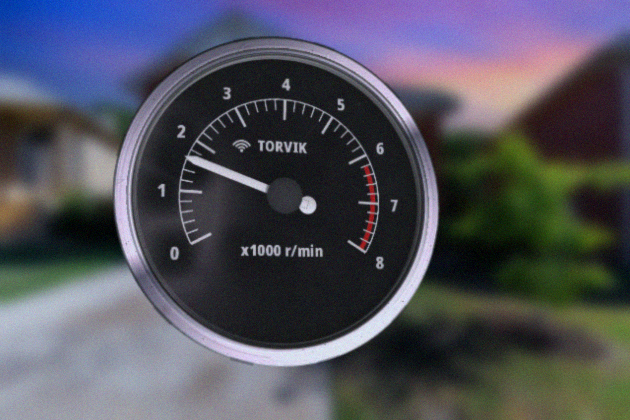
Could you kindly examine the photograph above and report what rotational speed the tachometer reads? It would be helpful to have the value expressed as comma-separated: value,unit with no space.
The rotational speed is 1600,rpm
